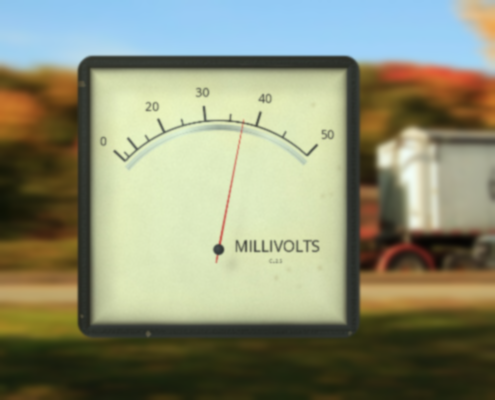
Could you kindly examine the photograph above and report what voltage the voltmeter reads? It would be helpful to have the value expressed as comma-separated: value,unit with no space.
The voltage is 37.5,mV
